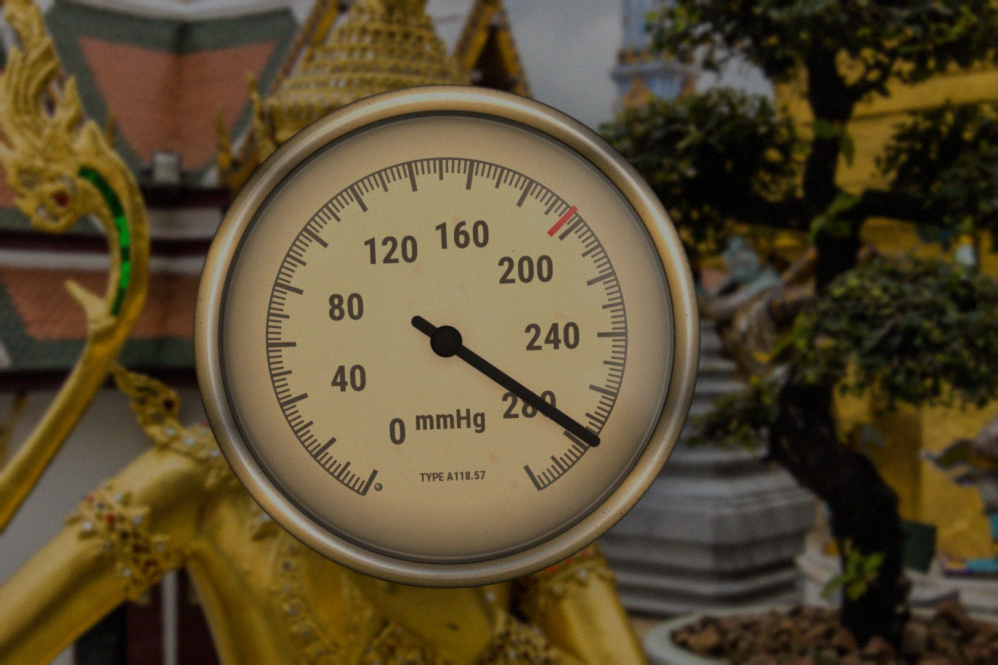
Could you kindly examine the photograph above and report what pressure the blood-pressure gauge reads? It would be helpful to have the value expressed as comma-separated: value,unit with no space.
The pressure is 276,mmHg
